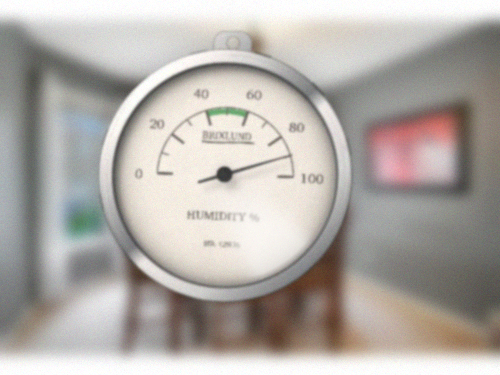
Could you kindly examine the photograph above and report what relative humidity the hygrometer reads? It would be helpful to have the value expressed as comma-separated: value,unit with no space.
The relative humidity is 90,%
